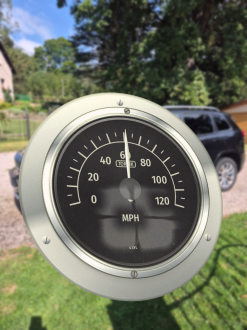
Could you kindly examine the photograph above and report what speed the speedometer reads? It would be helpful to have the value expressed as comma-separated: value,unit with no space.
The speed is 60,mph
